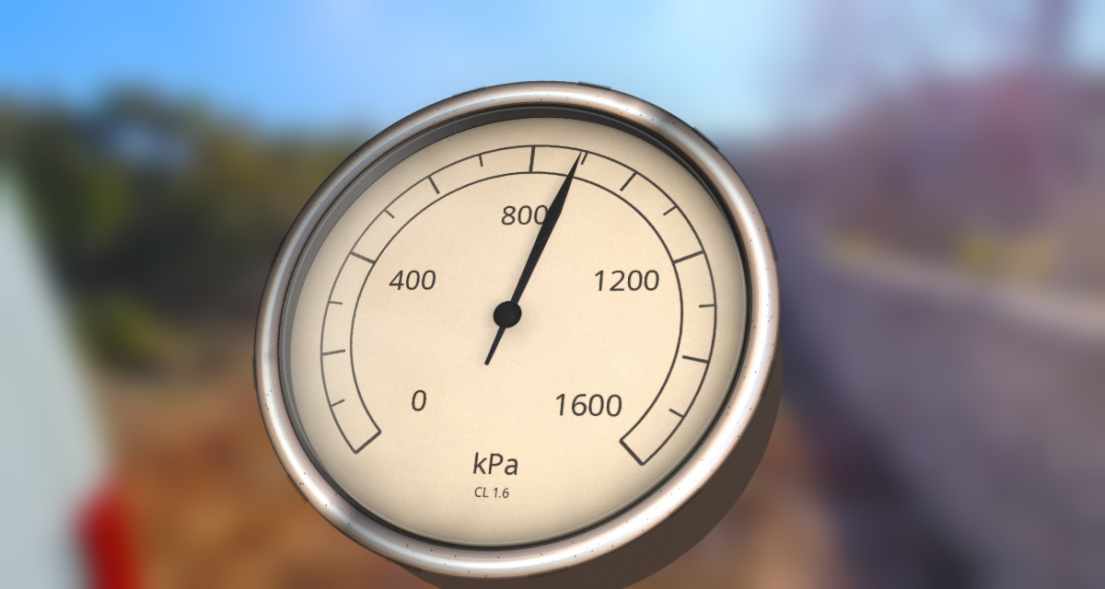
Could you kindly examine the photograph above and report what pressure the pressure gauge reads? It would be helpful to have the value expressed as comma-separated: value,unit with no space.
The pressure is 900,kPa
